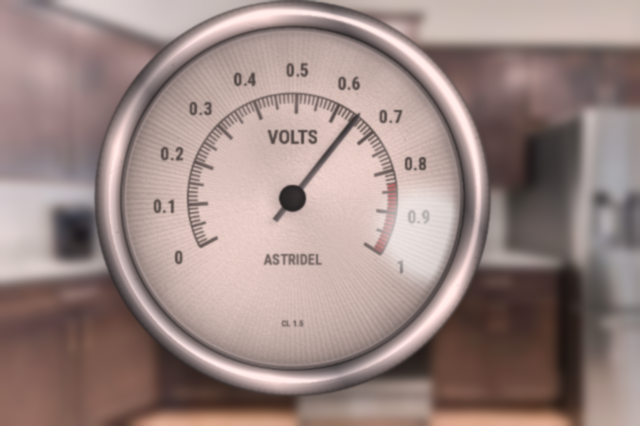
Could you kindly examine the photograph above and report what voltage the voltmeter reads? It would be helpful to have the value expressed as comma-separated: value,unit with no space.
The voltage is 0.65,V
